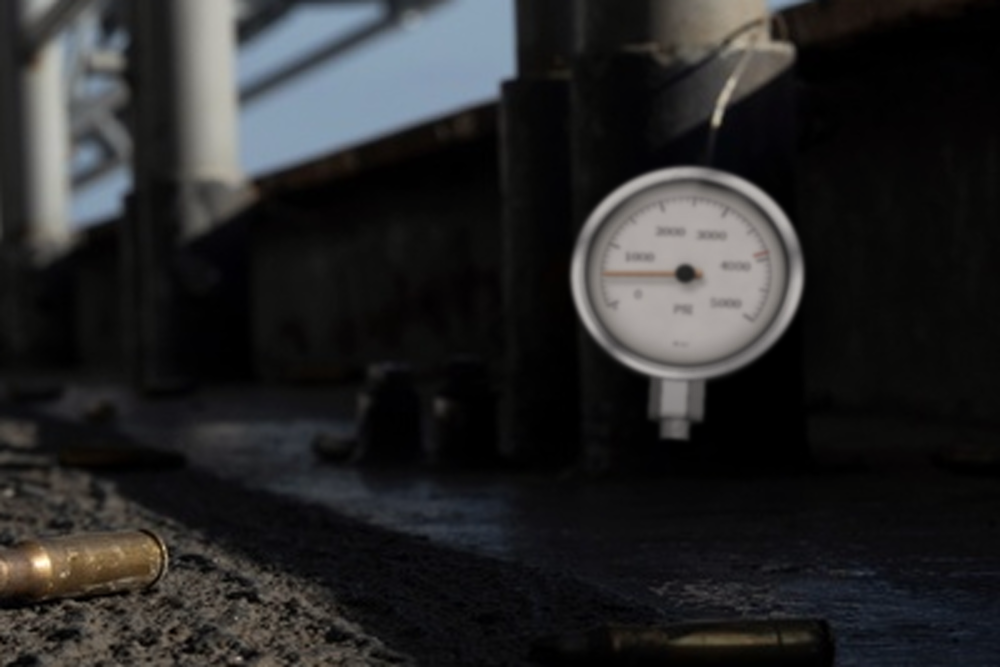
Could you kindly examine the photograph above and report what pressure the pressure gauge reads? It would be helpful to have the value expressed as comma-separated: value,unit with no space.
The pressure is 500,psi
